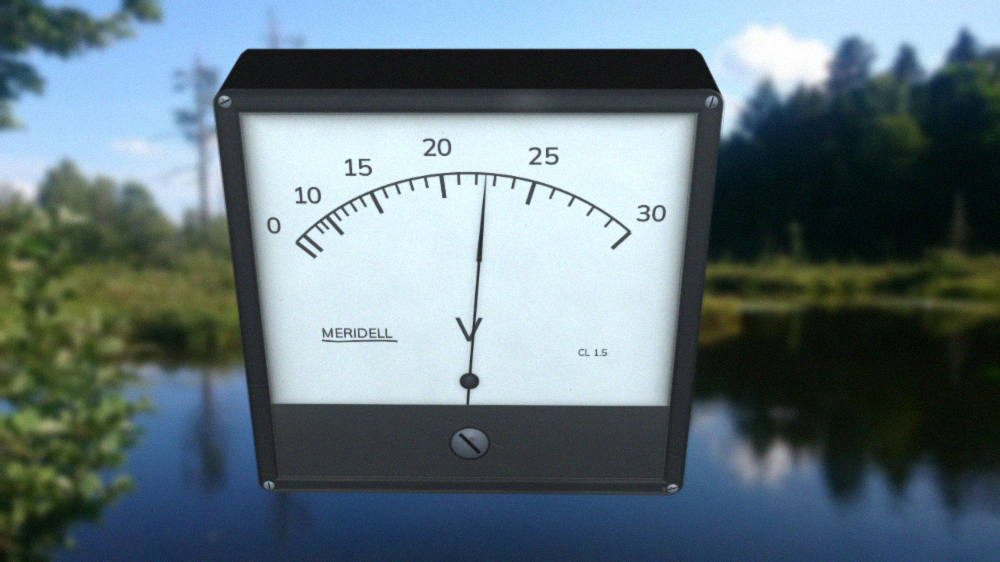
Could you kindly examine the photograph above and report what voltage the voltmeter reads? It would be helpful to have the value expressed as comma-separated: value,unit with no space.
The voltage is 22.5,V
